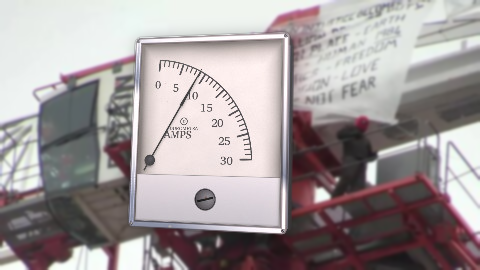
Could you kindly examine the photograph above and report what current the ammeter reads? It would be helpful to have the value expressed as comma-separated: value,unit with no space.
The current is 9,A
